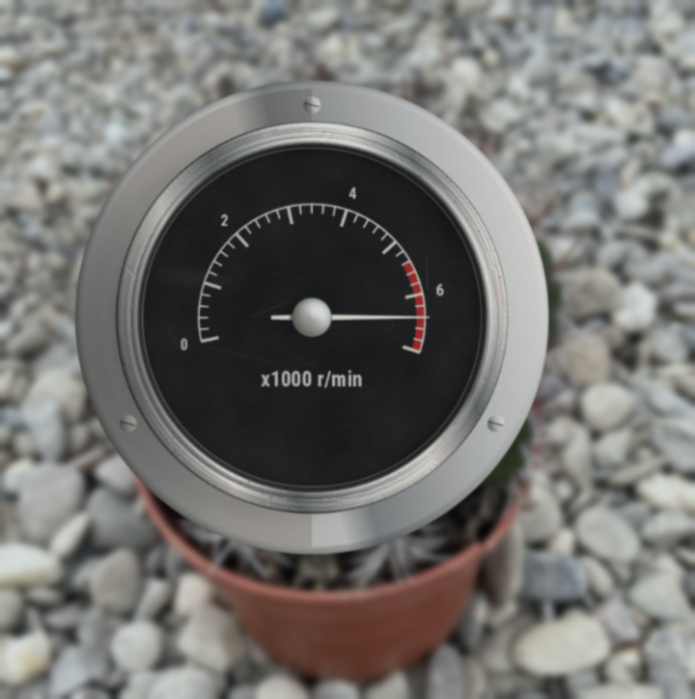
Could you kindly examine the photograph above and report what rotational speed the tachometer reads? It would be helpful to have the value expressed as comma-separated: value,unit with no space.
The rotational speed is 6400,rpm
